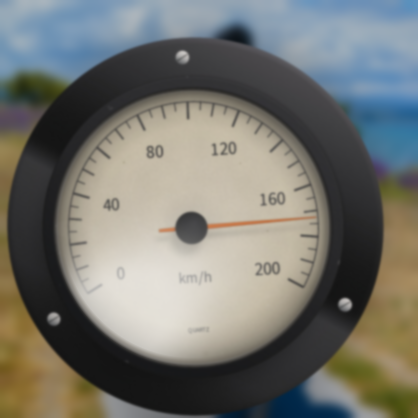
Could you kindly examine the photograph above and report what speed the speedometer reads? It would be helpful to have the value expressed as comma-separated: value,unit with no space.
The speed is 172.5,km/h
